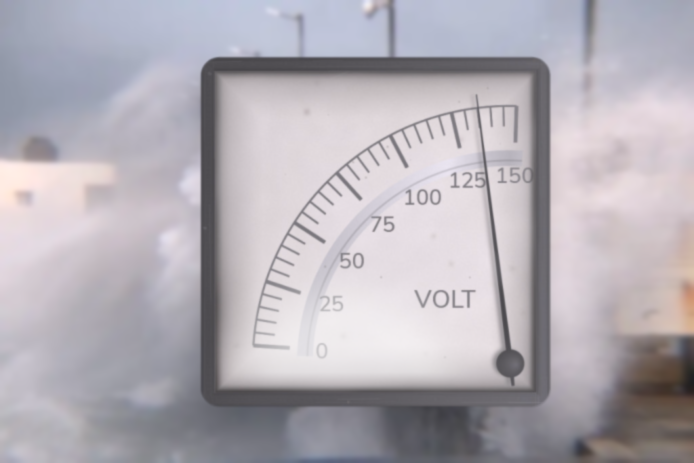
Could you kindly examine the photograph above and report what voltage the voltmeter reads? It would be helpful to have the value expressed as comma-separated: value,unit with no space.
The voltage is 135,V
